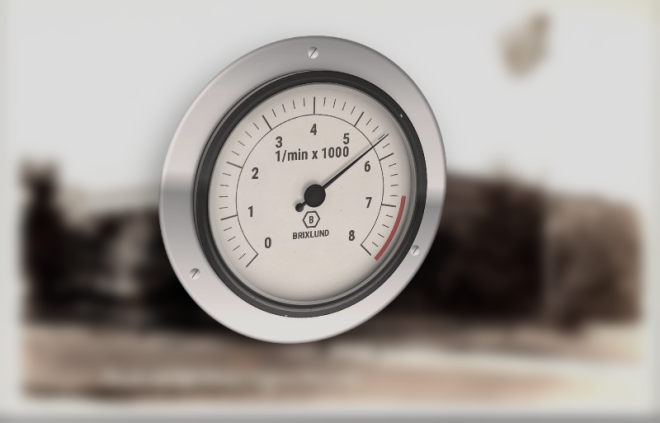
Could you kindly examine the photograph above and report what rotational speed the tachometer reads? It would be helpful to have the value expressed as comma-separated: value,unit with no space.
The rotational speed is 5600,rpm
